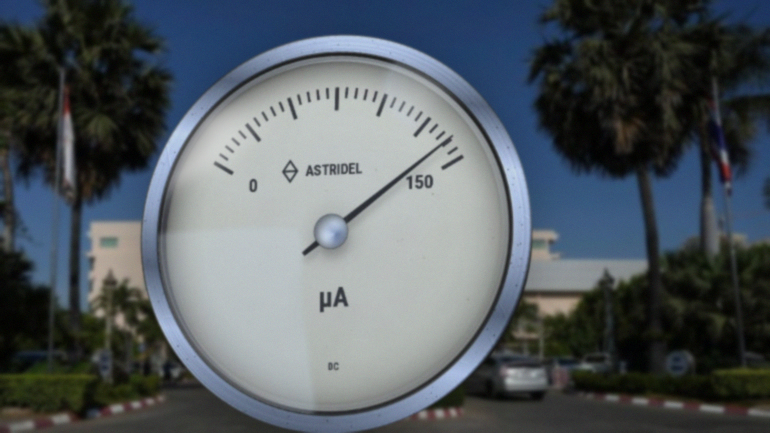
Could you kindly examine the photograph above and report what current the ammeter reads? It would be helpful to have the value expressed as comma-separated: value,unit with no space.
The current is 140,µA
